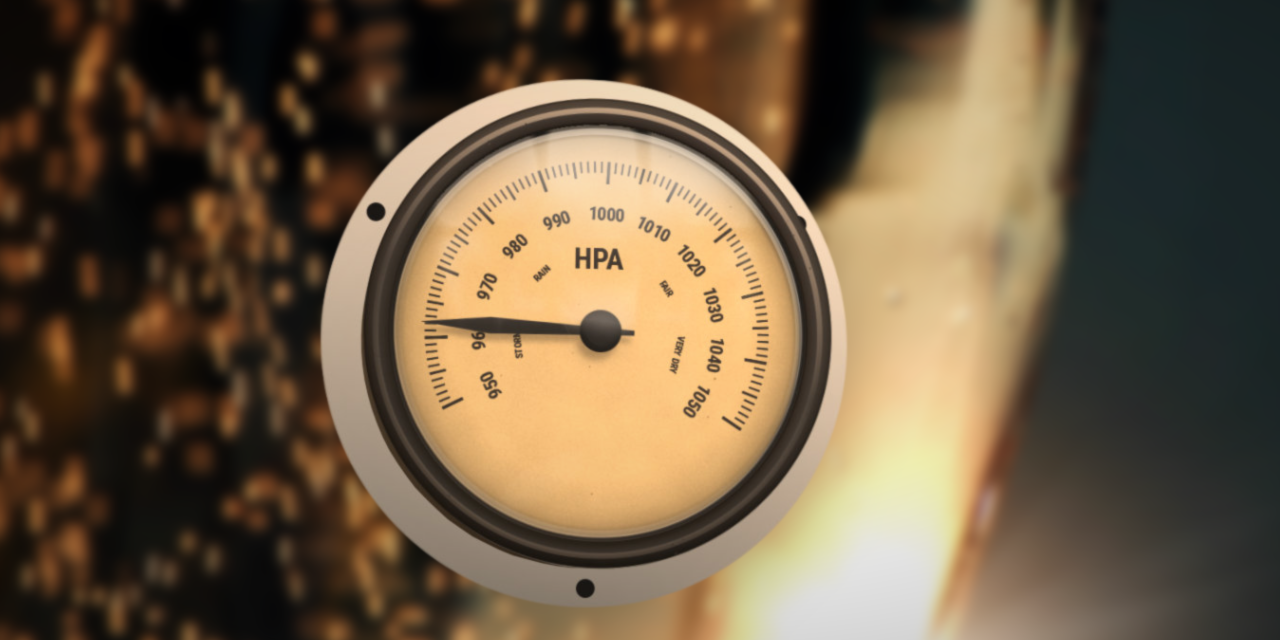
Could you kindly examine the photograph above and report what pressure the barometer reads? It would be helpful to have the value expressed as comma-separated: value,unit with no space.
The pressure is 962,hPa
